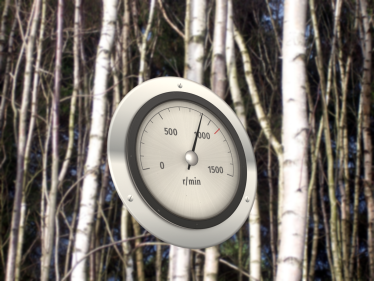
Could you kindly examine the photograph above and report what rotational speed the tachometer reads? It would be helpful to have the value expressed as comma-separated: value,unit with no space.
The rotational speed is 900,rpm
